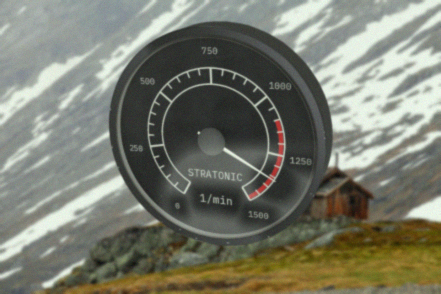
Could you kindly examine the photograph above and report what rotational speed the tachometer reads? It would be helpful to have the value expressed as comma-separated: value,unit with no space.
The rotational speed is 1350,rpm
